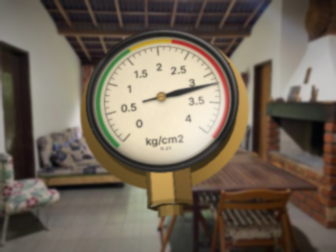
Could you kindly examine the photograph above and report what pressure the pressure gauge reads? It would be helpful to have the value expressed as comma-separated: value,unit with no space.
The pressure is 3.2,kg/cm²
